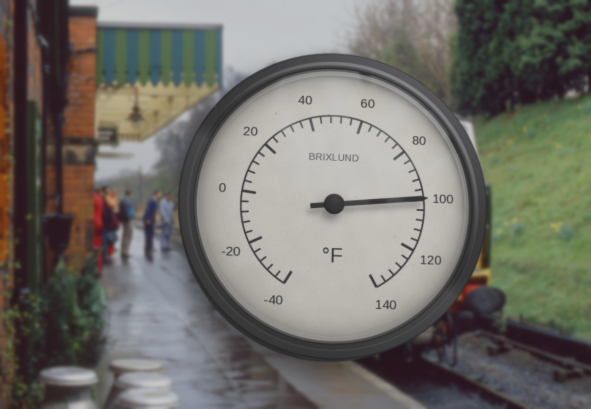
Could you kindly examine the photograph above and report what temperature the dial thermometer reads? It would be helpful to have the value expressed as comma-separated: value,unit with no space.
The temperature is 100,°F
